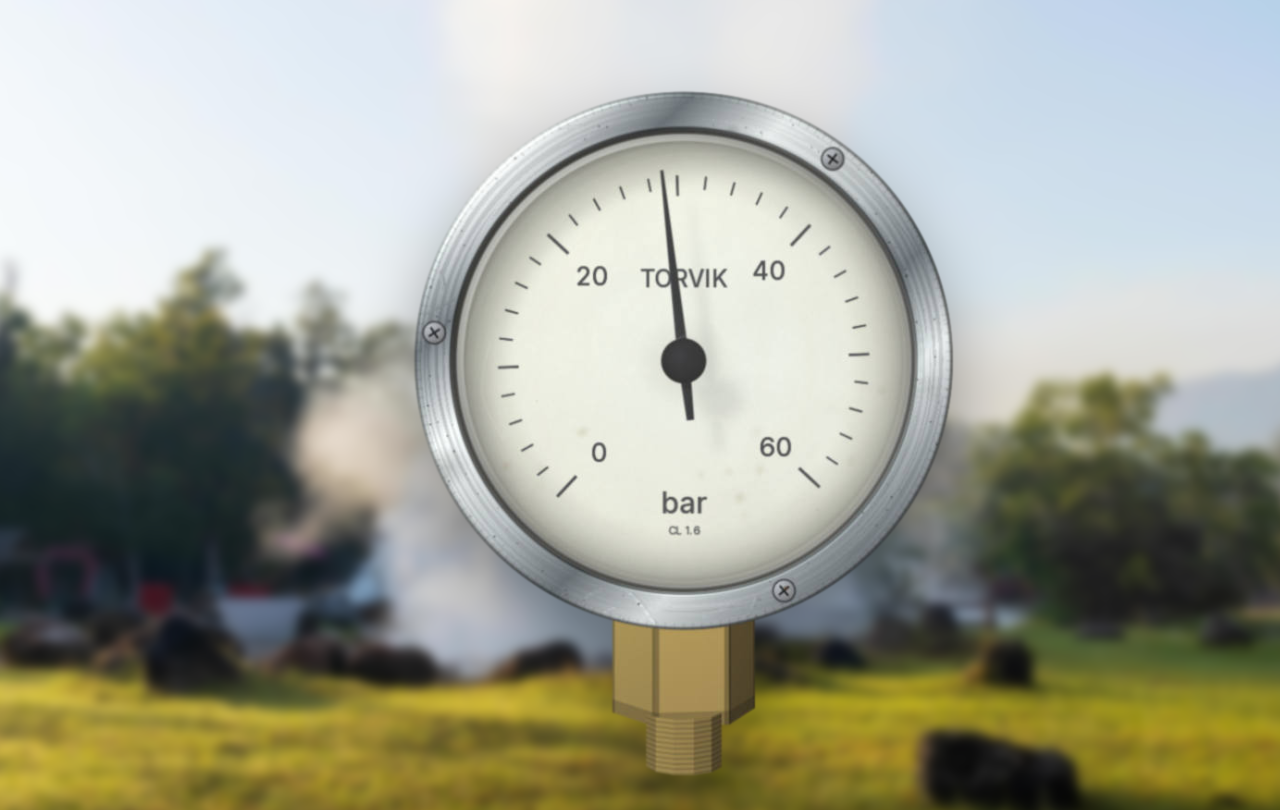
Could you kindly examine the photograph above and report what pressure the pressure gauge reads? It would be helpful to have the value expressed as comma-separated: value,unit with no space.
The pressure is 29,bar
